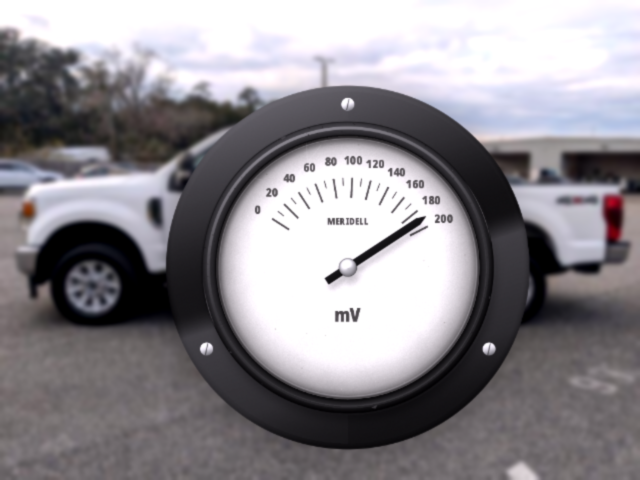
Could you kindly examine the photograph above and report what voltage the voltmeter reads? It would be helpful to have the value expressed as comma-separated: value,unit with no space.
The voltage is 190,mV
